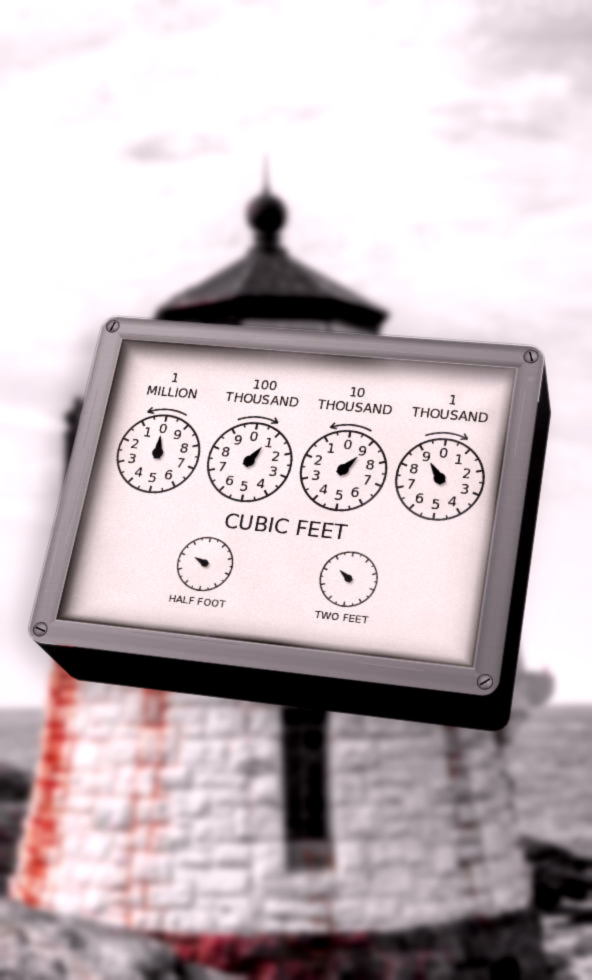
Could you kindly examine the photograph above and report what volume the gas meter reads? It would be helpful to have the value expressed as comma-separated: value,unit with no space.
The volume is 8900,ft³
